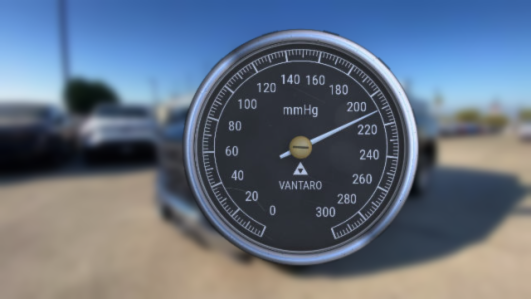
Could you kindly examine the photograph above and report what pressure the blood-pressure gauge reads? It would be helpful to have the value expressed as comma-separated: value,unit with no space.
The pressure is 210,mmHg
